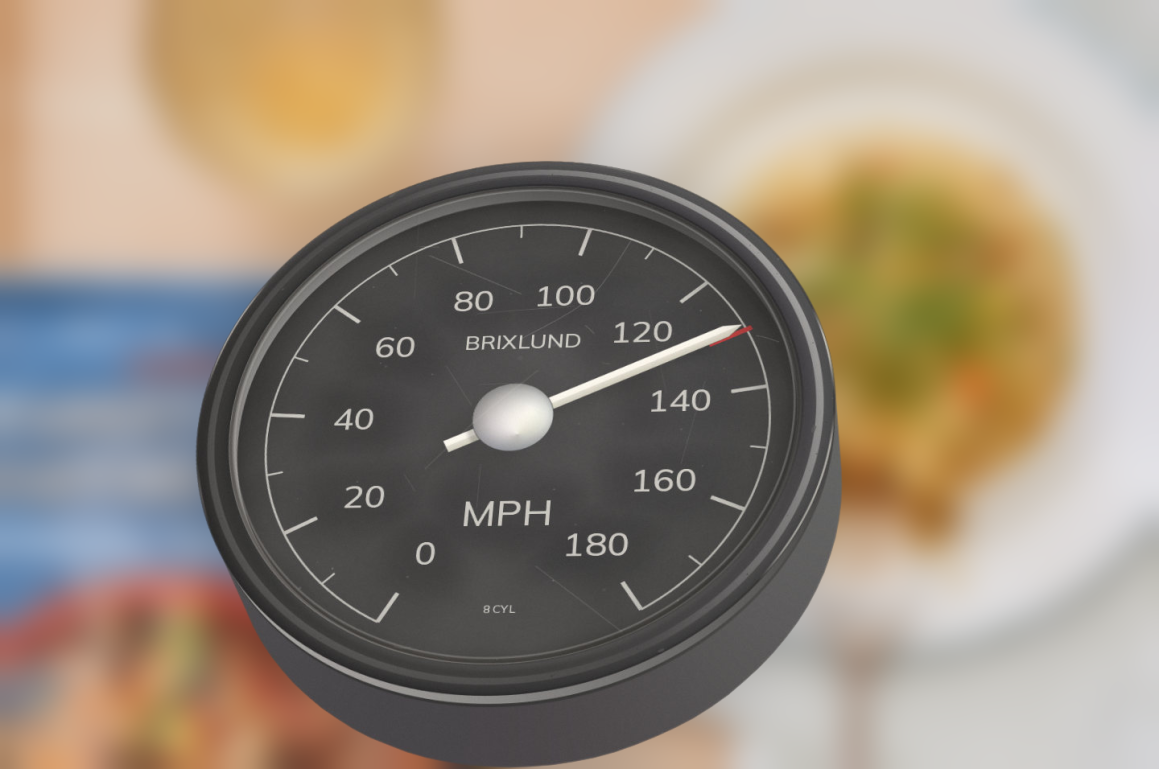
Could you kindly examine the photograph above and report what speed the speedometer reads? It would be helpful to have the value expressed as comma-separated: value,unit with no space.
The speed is 130,mph
